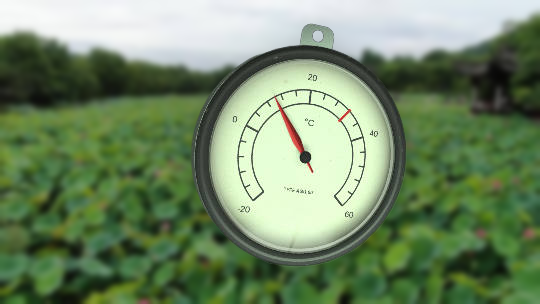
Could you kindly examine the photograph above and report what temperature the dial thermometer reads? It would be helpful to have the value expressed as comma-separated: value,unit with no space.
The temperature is 10,°C
